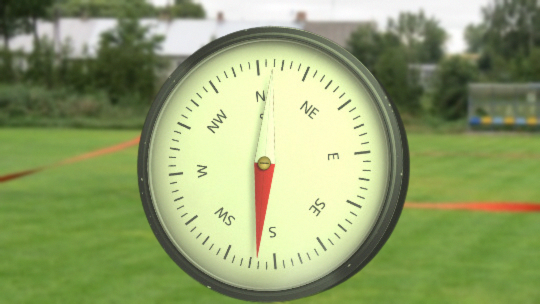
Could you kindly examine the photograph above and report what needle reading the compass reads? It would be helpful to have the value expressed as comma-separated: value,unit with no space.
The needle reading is 190,°
